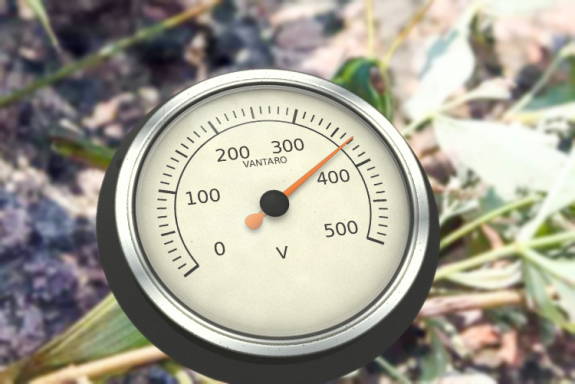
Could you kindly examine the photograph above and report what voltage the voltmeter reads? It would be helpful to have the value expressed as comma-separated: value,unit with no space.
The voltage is 370,V
